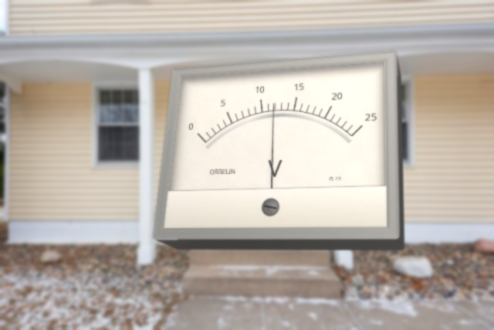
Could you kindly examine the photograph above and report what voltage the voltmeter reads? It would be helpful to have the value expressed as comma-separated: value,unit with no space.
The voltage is 12,V
